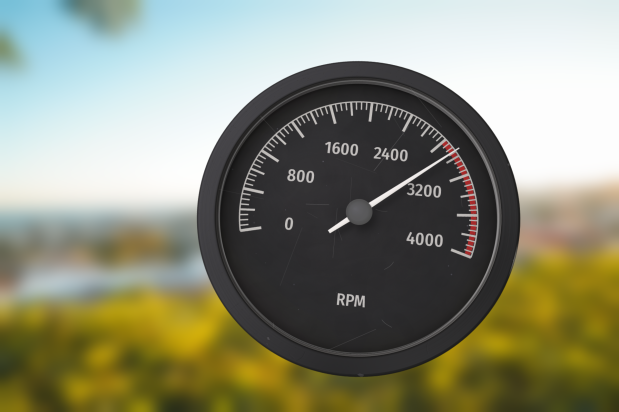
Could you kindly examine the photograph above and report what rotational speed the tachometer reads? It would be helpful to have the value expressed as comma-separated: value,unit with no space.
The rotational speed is 2950,rpm
